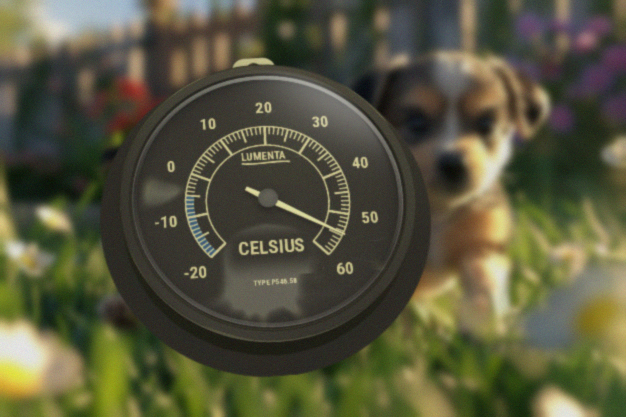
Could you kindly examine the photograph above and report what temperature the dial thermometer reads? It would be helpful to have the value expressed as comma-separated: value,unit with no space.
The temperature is 55,°C
